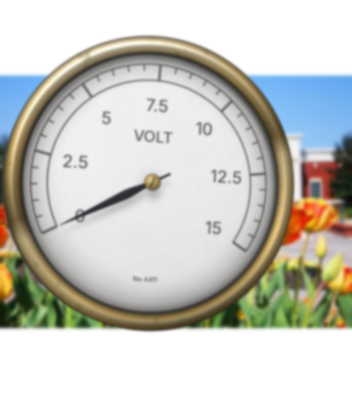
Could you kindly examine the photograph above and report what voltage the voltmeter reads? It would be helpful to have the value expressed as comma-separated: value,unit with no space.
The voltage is 0,V
